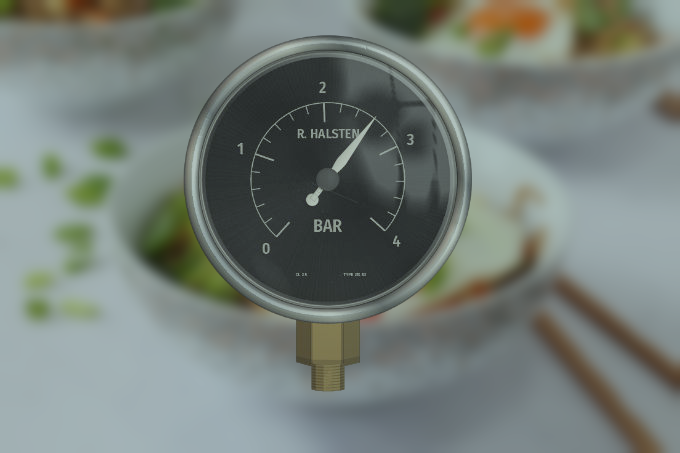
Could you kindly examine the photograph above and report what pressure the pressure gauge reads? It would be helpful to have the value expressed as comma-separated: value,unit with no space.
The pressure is 2.6,bar
